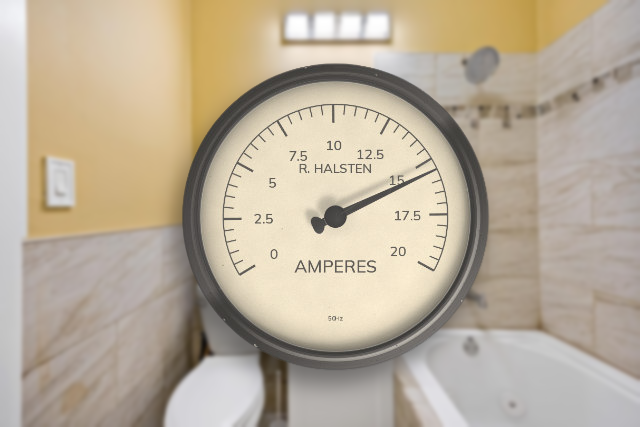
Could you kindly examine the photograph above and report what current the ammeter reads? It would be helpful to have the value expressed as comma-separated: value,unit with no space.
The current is 15.5,A
